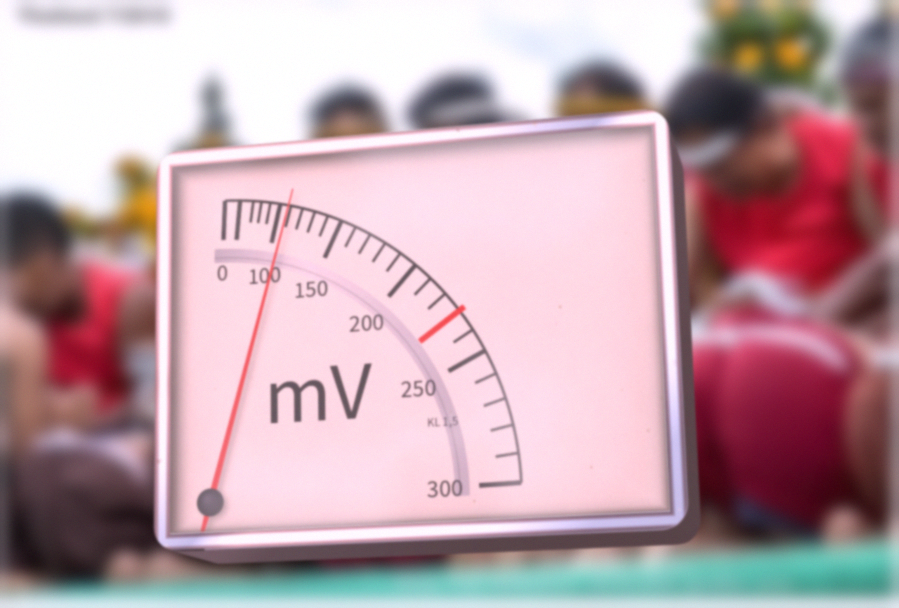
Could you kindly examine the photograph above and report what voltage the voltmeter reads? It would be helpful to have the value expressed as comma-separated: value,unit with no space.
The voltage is 110,mV
